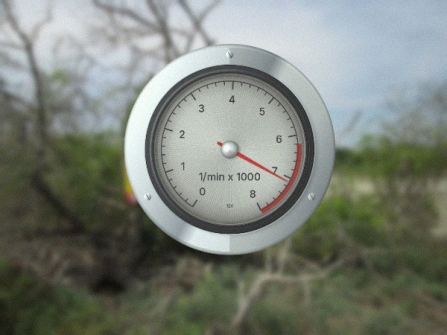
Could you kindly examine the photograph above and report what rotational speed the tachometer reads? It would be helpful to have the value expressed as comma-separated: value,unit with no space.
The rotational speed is 7100,rpm
